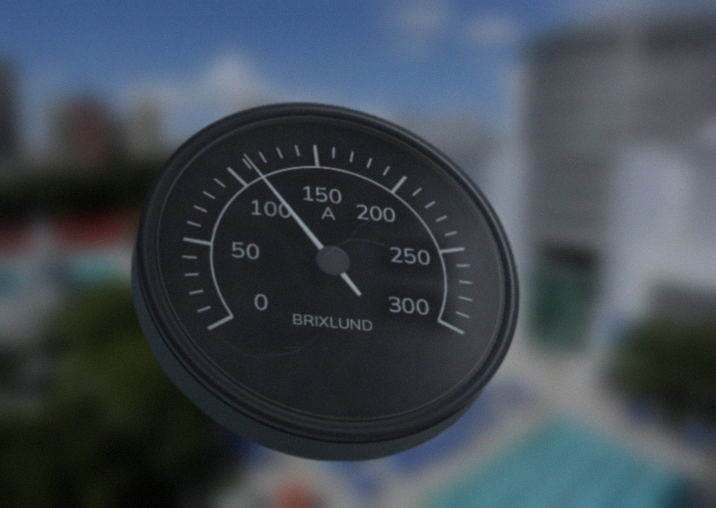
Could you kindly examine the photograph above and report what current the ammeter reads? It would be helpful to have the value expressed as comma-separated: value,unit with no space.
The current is 110,A
